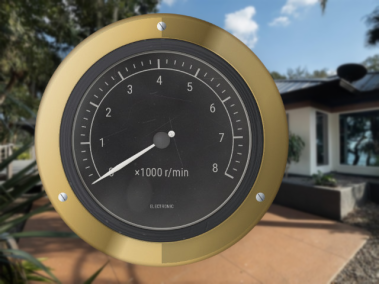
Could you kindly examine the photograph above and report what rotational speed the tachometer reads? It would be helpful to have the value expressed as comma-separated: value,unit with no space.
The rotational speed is 0,rpm
